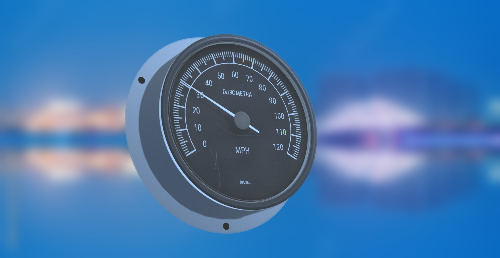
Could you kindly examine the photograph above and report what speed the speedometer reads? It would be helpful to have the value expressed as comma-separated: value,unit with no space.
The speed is 30,mph
